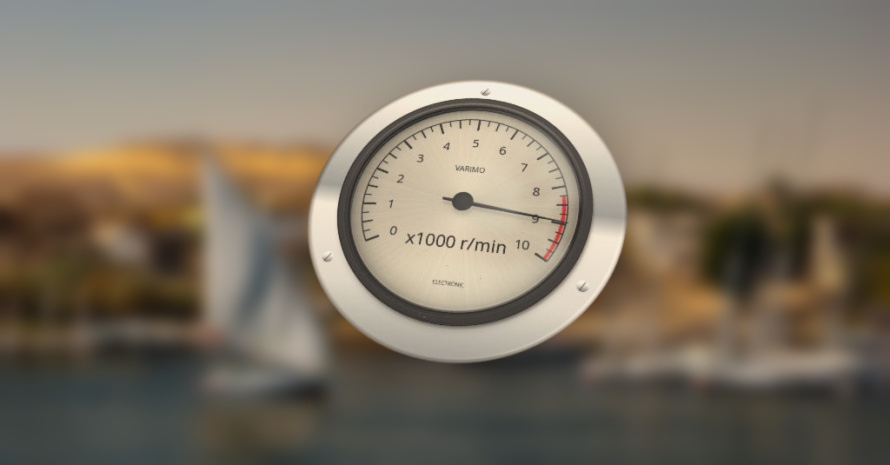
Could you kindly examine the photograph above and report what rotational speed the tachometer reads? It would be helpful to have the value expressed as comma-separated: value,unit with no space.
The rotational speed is 9000,rpm
